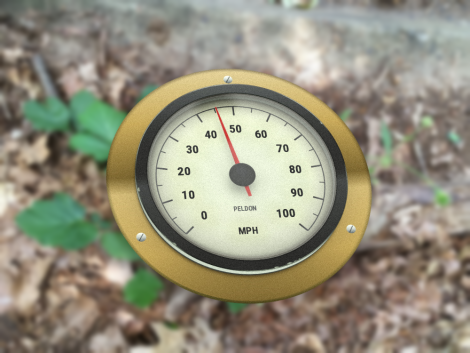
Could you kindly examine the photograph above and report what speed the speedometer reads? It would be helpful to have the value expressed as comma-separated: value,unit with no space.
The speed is 45,mph
